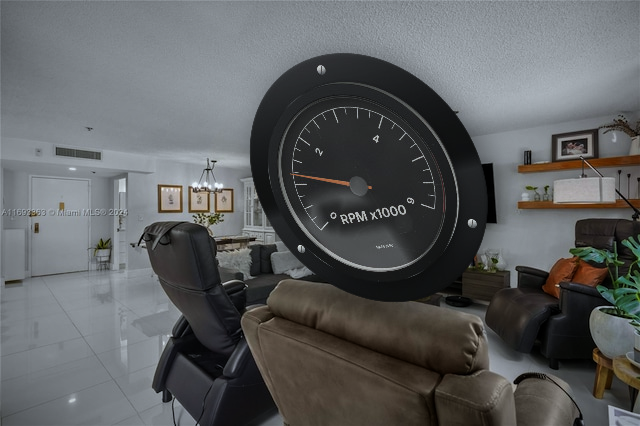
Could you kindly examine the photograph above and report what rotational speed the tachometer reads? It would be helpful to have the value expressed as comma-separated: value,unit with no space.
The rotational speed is 1250,rpm
